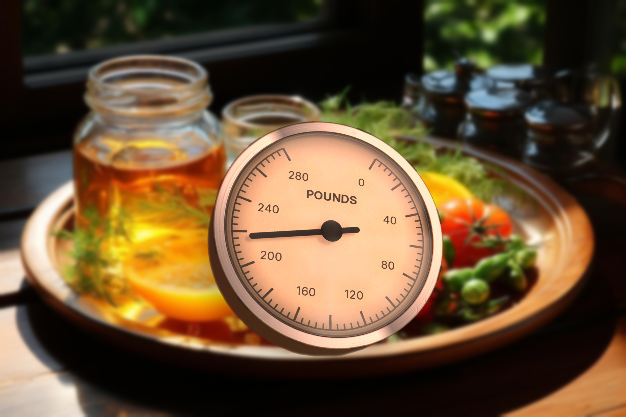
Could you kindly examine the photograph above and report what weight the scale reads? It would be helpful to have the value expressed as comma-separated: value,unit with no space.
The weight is 216,lb
